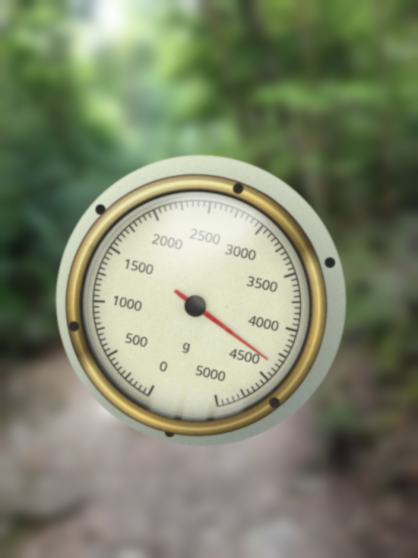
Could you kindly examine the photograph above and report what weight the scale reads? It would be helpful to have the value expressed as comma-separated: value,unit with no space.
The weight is 4350,g
